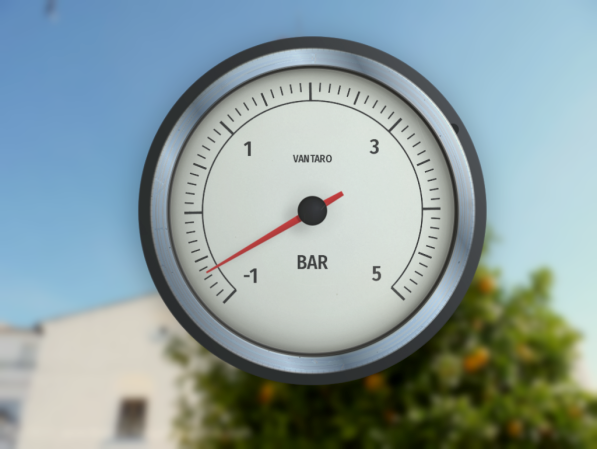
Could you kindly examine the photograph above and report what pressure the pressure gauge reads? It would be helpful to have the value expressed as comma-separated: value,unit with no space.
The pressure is -0.65,bar
